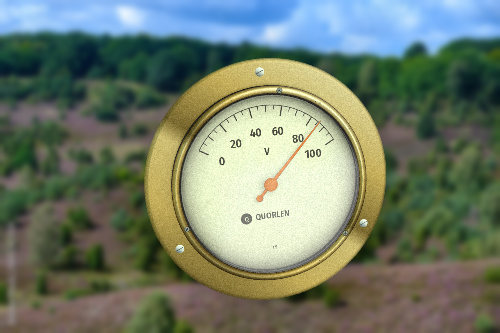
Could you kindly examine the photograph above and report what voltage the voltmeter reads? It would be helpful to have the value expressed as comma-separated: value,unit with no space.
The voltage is 85,V
